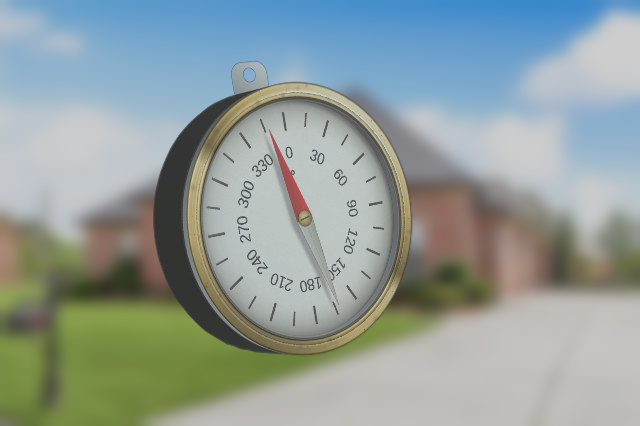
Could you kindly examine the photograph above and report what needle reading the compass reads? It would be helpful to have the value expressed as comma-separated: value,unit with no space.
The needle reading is 345,°
